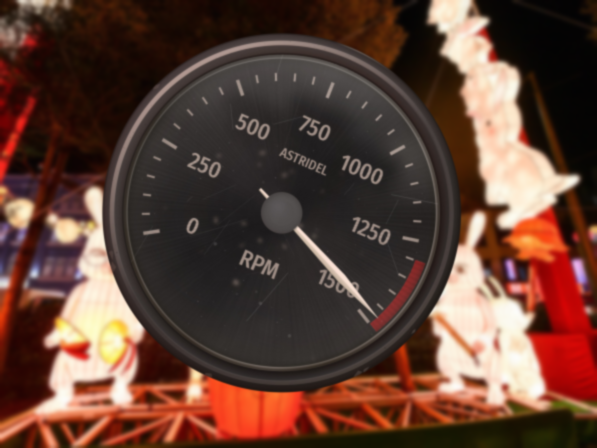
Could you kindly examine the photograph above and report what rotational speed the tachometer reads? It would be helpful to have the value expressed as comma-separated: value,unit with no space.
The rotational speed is 1475,rpm
